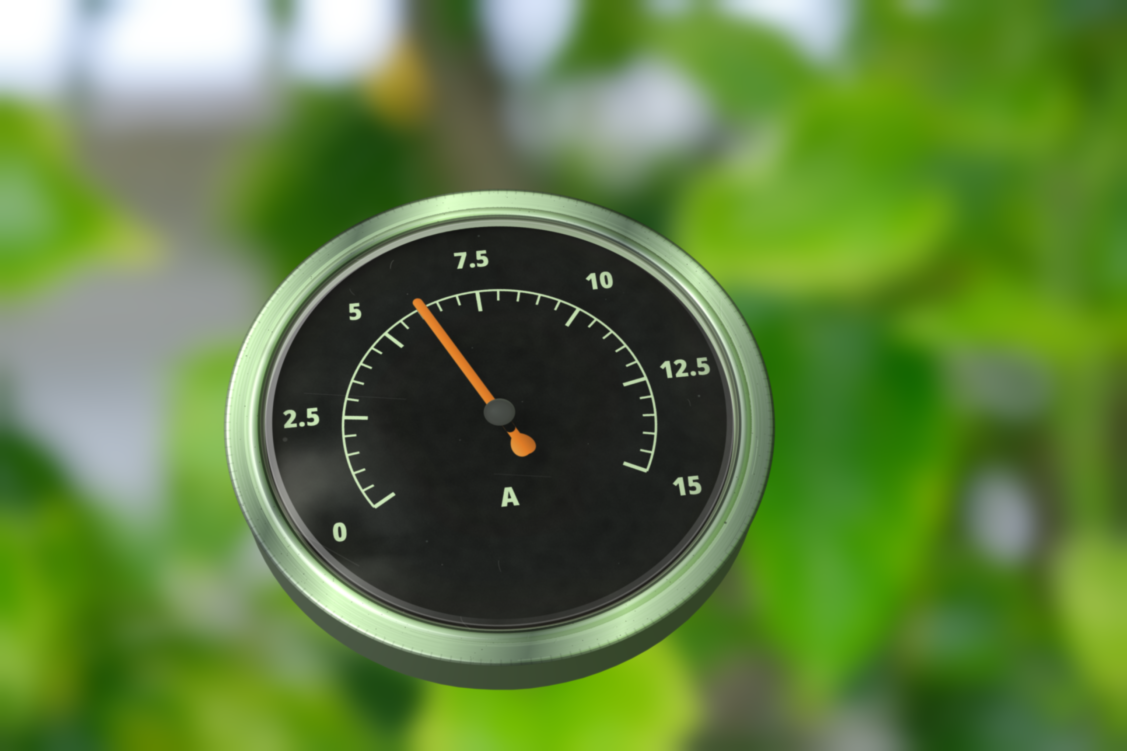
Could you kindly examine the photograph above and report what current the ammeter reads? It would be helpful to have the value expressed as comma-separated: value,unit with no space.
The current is 6,A
